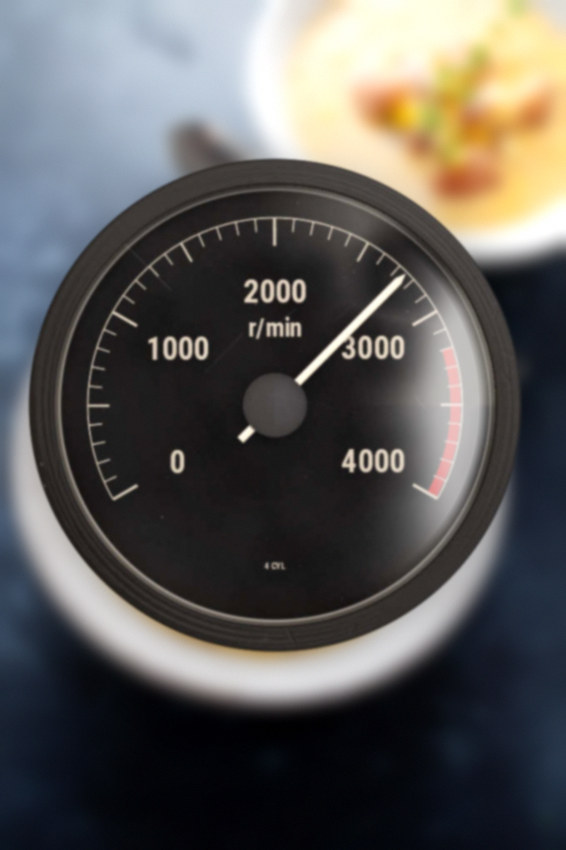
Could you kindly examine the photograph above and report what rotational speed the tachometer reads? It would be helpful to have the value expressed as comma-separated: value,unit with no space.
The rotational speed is 2750,rpm
